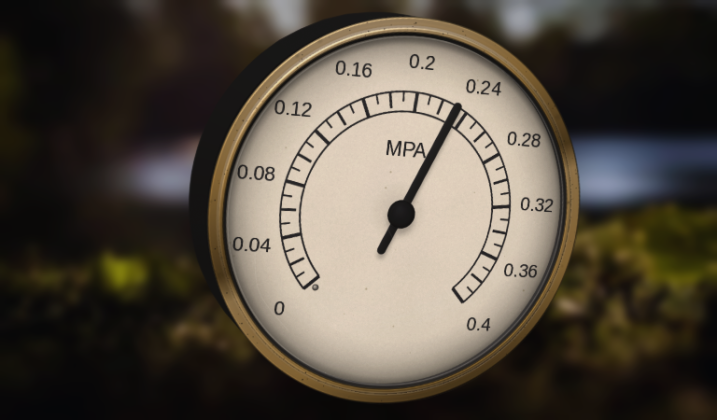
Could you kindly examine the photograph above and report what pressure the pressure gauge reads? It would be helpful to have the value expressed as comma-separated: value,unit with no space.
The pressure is 0.23,MPa
